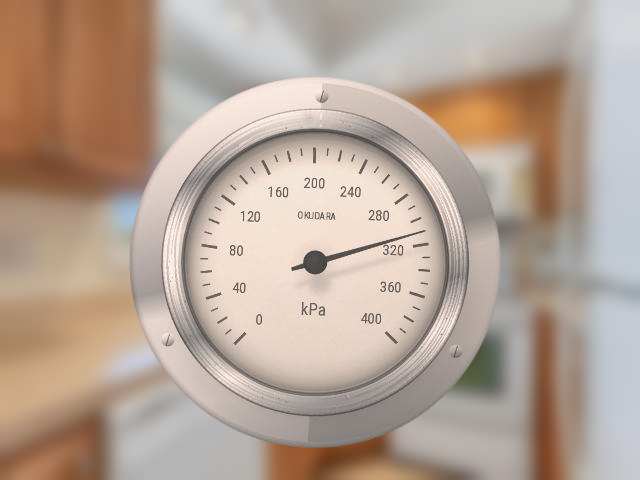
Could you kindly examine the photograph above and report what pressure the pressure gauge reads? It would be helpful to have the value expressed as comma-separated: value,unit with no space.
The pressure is 310,kPa
